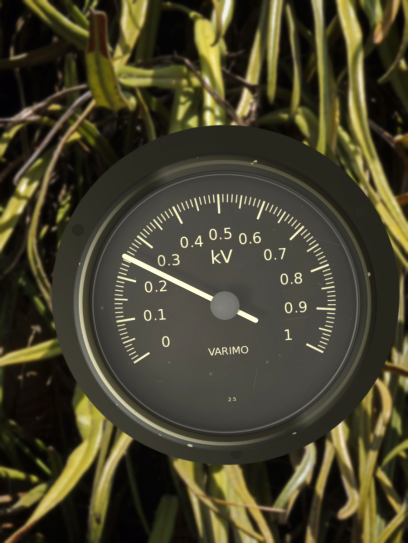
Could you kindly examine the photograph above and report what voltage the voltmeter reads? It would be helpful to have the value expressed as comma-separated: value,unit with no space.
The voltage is 0.25,kV
